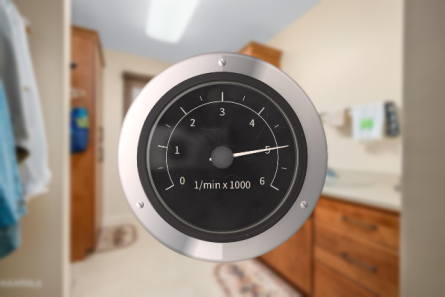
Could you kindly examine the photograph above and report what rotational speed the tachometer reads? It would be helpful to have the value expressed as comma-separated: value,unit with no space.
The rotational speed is 5000,rpm
